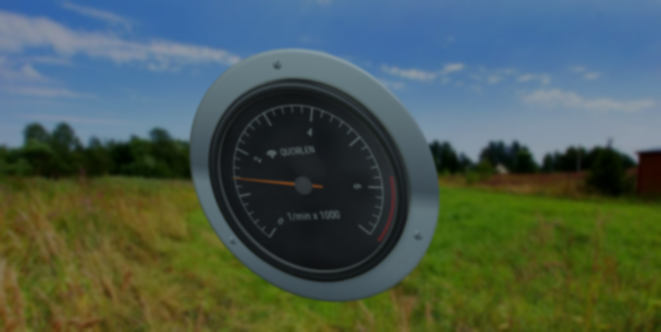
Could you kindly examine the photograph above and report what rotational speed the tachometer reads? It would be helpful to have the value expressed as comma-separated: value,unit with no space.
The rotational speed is 1400,rpm
